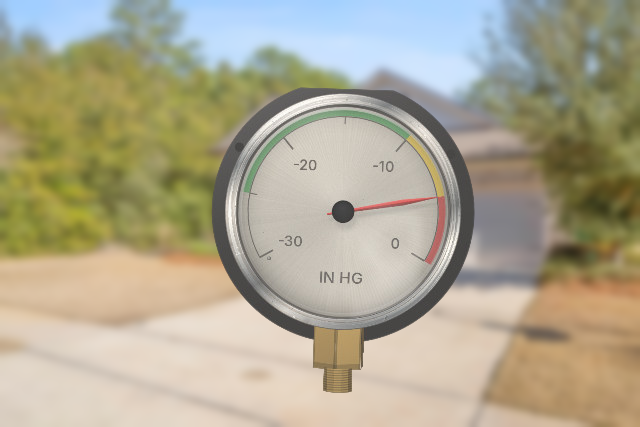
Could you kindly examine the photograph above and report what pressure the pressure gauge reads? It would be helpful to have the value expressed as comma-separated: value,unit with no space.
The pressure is -5,inHg
